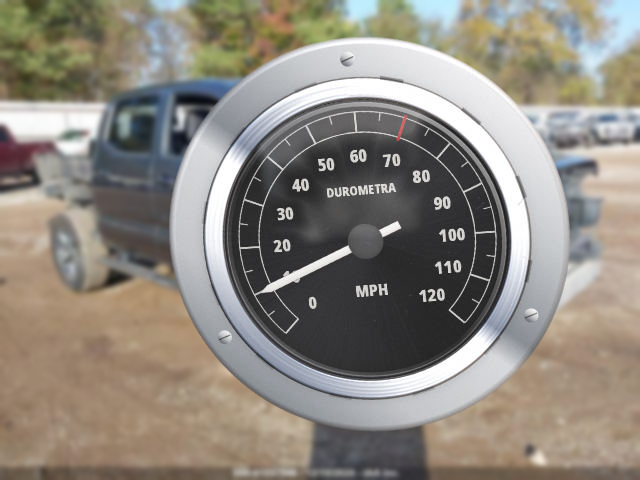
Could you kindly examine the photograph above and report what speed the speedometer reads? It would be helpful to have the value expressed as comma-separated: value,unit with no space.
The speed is 10,mph
